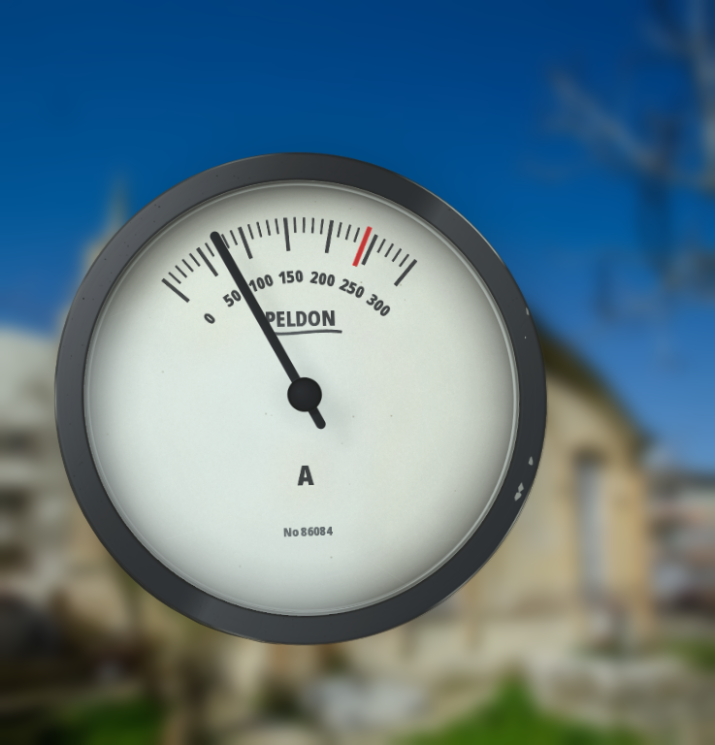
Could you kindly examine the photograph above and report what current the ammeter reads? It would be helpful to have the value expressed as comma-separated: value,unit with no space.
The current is 70,A
